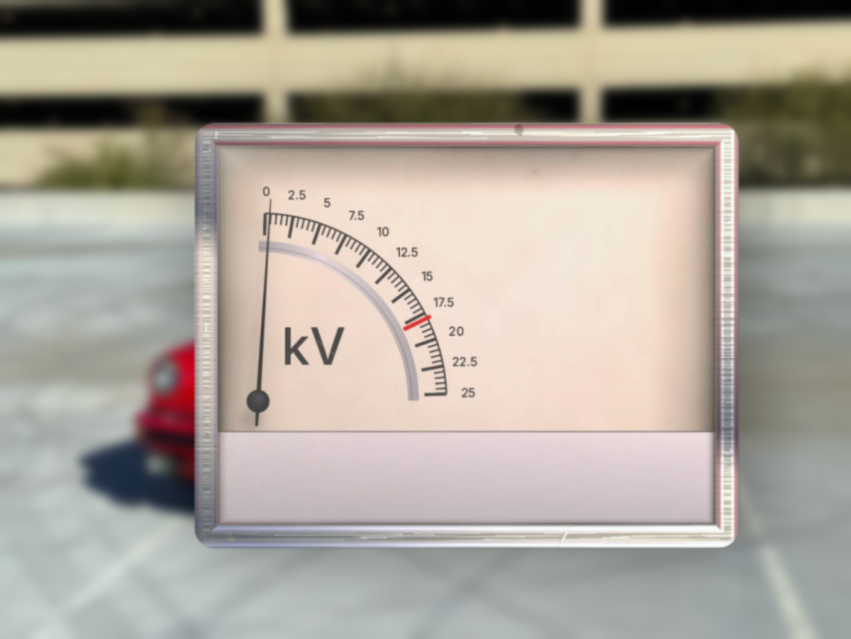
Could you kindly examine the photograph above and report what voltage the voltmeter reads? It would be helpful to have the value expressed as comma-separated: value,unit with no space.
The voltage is 0.5,kV
